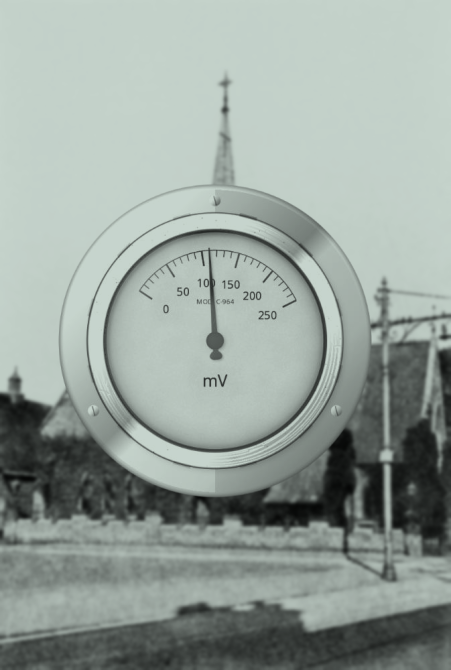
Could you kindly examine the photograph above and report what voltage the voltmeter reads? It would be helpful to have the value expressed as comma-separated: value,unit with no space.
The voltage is 110,mV
